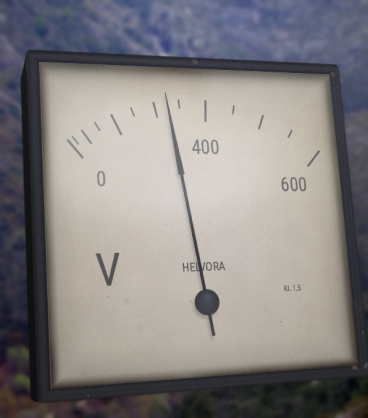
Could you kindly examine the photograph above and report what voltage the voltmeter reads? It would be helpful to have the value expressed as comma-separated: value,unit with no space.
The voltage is 325,V
